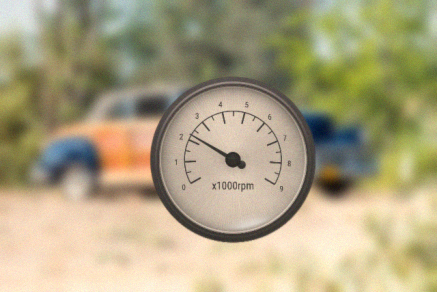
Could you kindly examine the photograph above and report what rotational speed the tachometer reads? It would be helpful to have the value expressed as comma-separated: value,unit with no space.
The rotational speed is 2250,rpm
